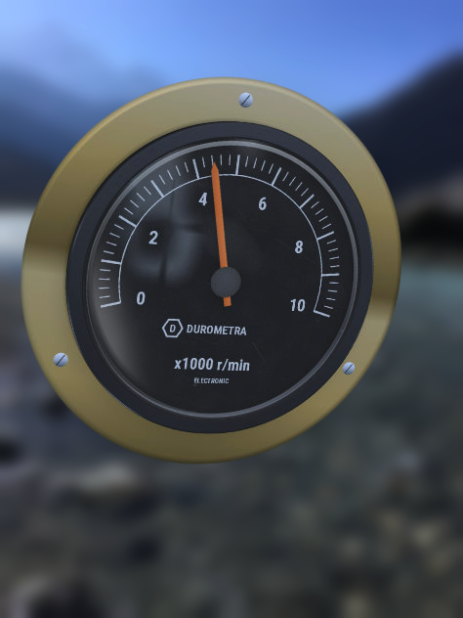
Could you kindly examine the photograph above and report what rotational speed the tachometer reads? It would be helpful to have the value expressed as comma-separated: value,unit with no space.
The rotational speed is 4400,rpm
